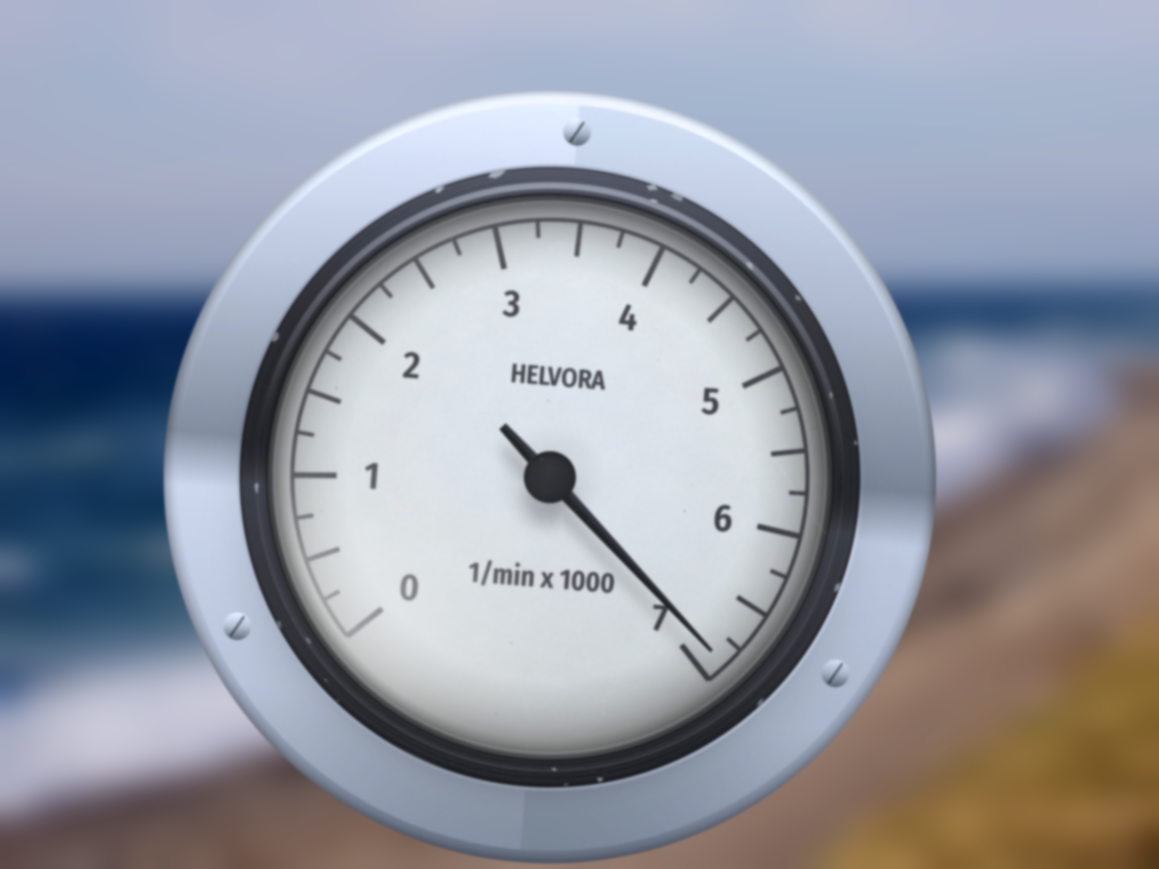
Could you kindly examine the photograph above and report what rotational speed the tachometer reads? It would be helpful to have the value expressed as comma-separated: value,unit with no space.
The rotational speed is 6875,rpm
